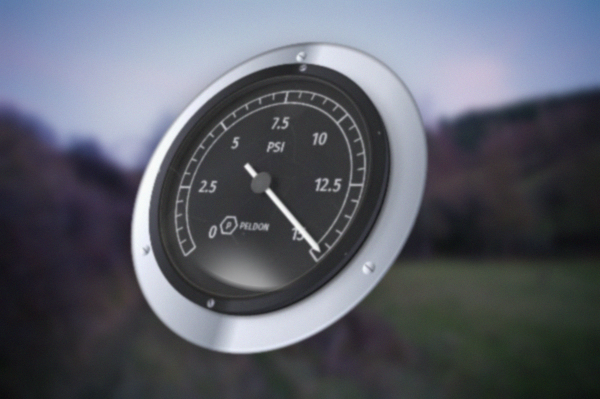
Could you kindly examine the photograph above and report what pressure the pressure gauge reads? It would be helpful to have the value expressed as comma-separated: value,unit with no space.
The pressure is 14.75,psi
